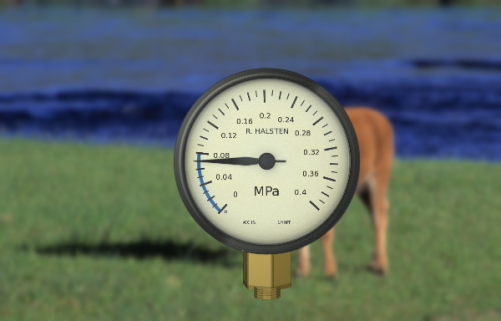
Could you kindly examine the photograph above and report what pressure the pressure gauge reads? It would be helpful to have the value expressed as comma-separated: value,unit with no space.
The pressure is 0.07,MPa
